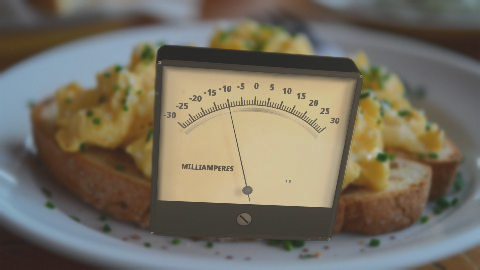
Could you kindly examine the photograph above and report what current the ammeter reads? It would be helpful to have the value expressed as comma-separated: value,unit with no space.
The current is -10,mA
